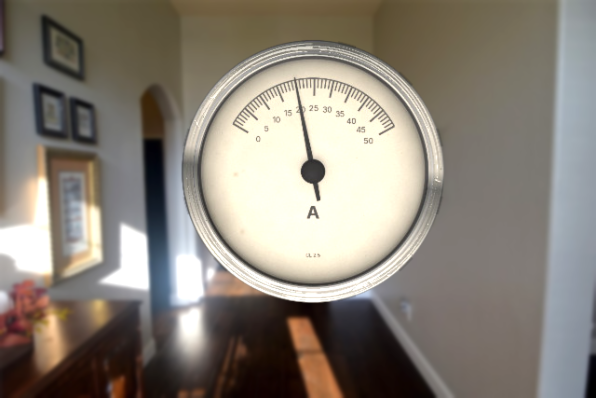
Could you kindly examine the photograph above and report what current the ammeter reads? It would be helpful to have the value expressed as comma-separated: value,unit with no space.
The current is 20,A
